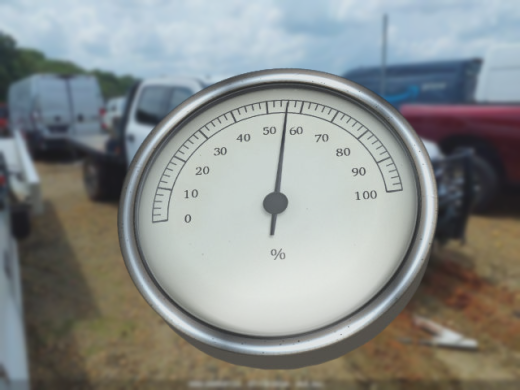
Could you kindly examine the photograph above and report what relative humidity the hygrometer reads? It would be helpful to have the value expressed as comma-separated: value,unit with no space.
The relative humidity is 56,%
